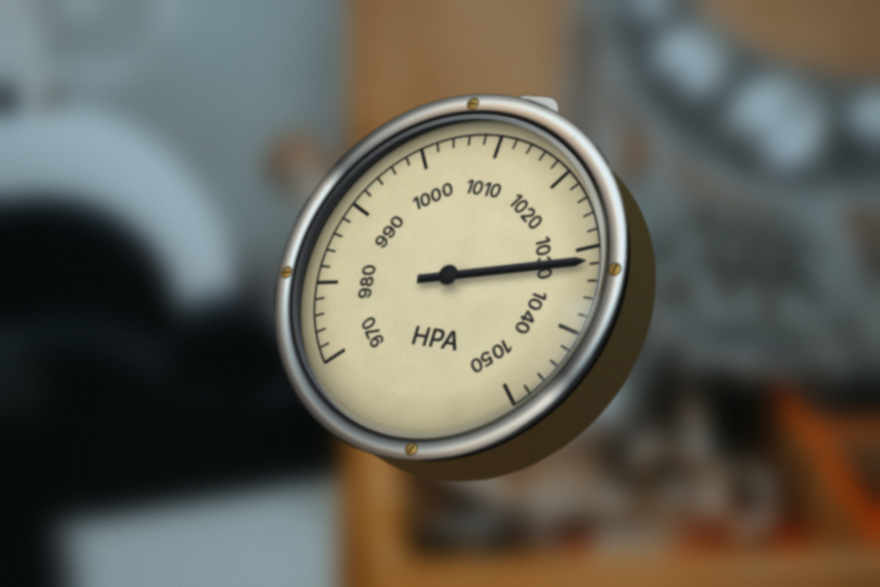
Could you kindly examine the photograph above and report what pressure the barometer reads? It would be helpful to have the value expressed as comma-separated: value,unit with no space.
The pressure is 1032,hPa
